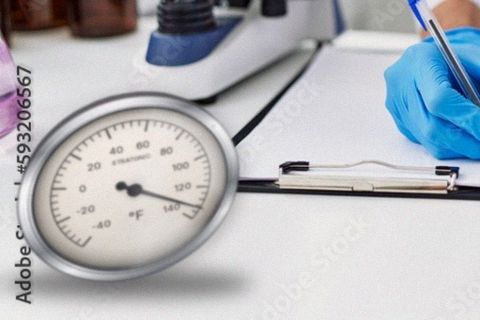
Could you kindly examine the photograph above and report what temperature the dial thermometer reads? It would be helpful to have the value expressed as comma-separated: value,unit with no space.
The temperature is 132,°F
